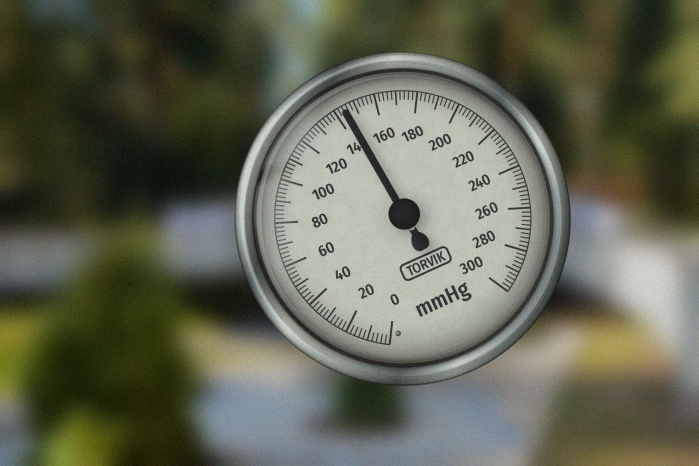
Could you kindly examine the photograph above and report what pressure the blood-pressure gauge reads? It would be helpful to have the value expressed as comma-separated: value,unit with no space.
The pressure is 144,mmHg
